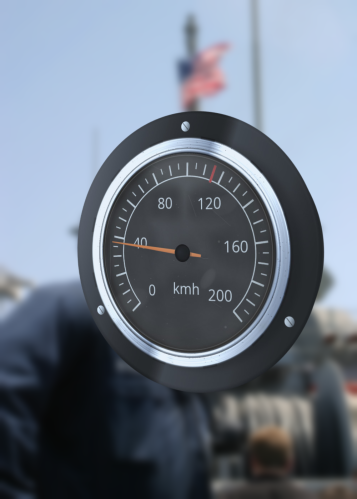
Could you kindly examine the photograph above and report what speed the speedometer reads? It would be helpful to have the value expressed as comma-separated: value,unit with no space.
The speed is 37.5,km/h
